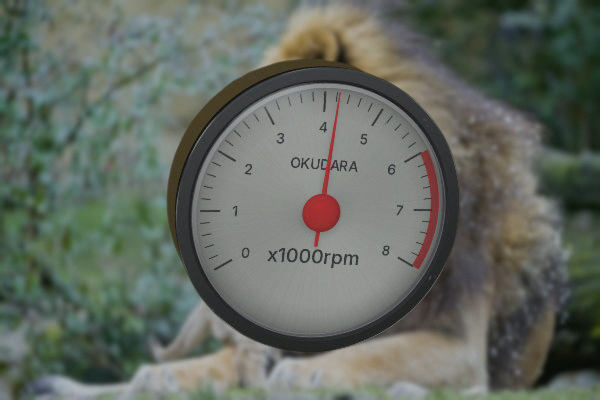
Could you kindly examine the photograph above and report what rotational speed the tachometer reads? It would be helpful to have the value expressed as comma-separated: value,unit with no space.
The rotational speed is 4200,rpm
